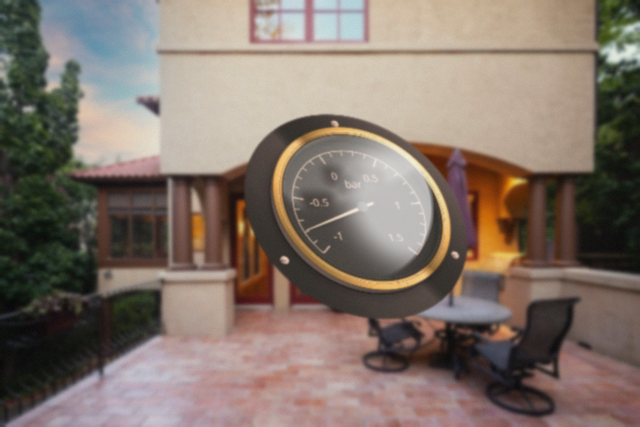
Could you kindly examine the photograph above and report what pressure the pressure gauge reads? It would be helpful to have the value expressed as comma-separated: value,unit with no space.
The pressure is -0.8,bar
